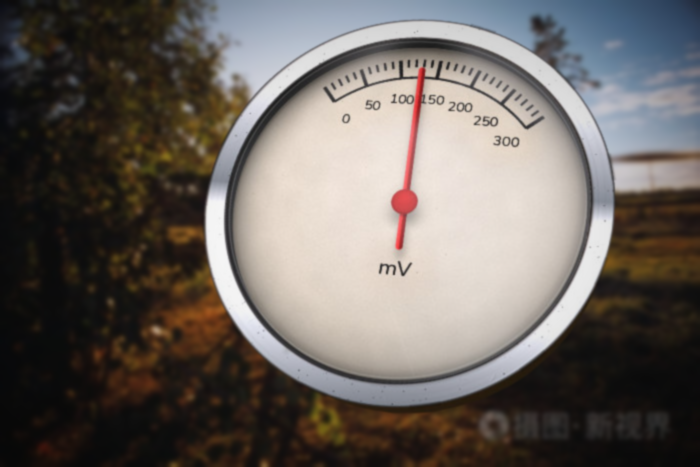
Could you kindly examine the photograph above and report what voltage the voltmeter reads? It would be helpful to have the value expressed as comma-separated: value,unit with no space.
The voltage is 130,mV
